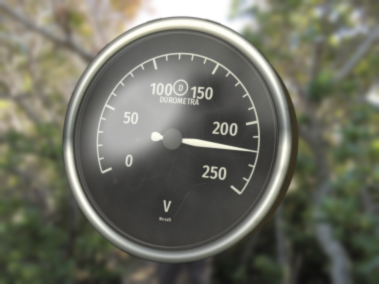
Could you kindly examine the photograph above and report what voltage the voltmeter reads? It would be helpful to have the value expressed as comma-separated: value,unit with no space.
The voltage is 220,V
